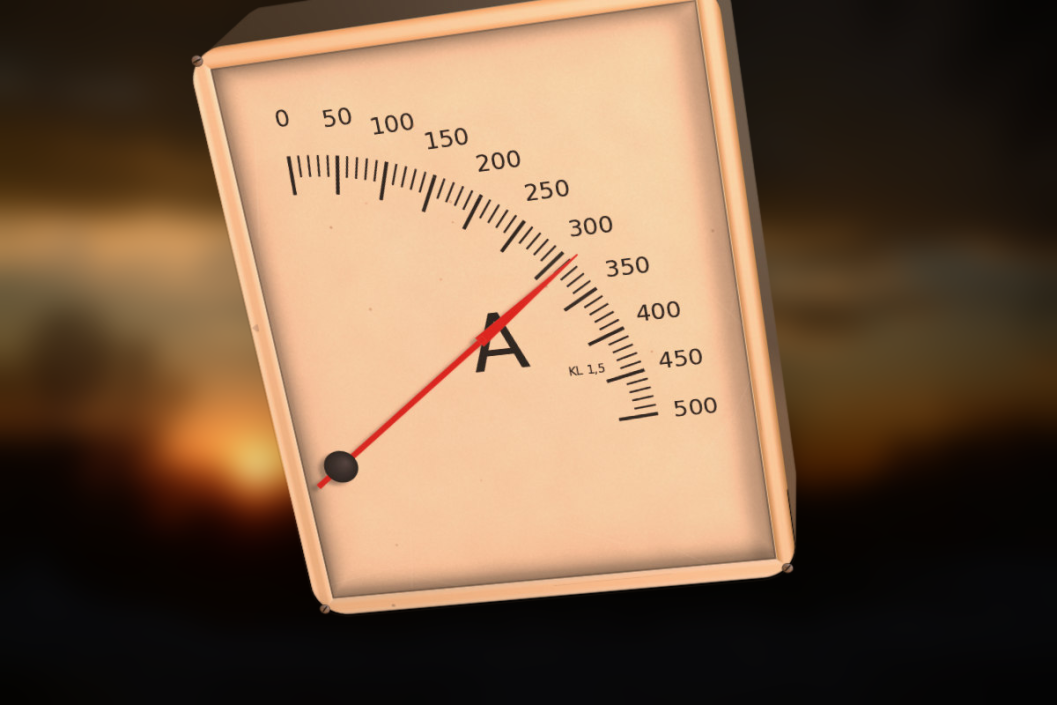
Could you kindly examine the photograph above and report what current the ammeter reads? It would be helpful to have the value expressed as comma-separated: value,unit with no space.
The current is 310,A
